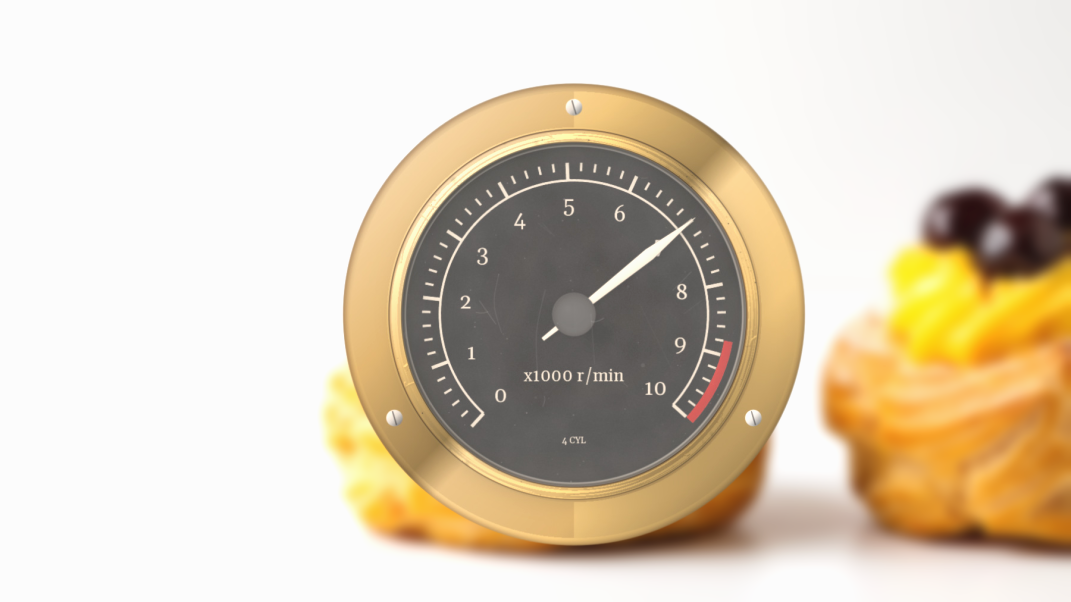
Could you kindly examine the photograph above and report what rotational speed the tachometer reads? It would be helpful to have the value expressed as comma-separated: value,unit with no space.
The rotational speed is 7000,rpm
